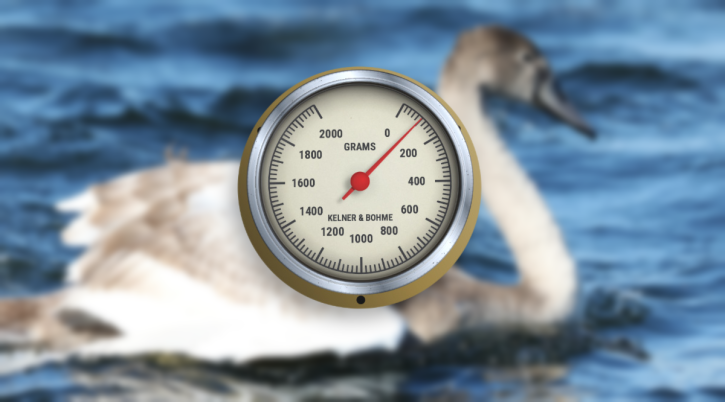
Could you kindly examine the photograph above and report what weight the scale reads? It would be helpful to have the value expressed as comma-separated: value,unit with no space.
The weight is 100,g
